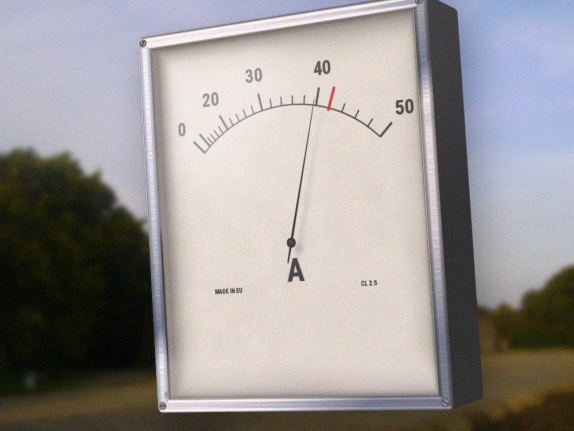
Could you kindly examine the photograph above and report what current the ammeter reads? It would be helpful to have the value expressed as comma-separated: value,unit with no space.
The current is 40,A
